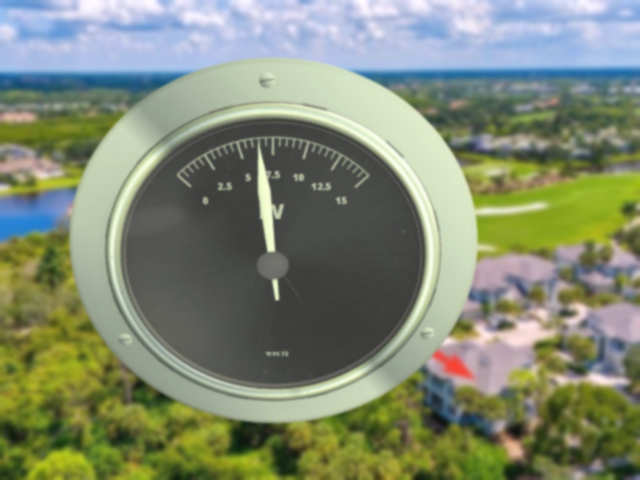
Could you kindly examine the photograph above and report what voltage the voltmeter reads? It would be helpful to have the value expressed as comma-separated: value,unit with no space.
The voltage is 6.5,kV
